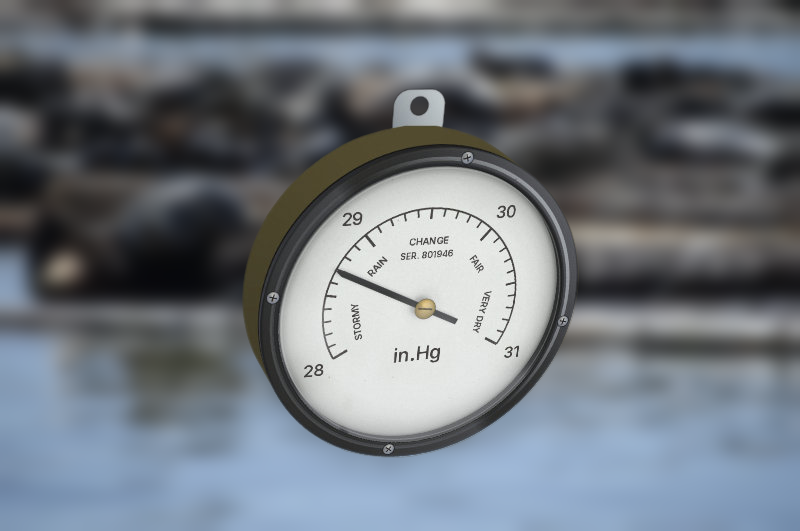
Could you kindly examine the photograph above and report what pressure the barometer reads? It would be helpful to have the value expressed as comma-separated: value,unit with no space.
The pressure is 28.7,inHg
